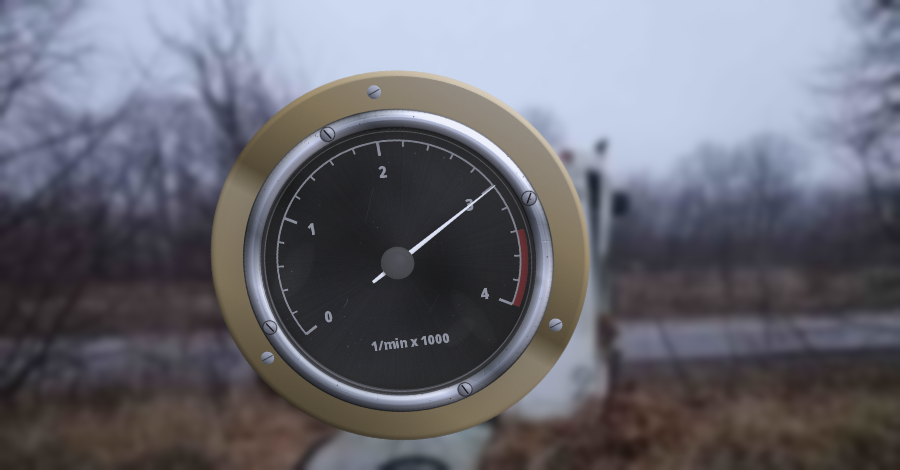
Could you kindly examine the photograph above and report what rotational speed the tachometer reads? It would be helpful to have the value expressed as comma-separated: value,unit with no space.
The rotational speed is 3000,rpm
